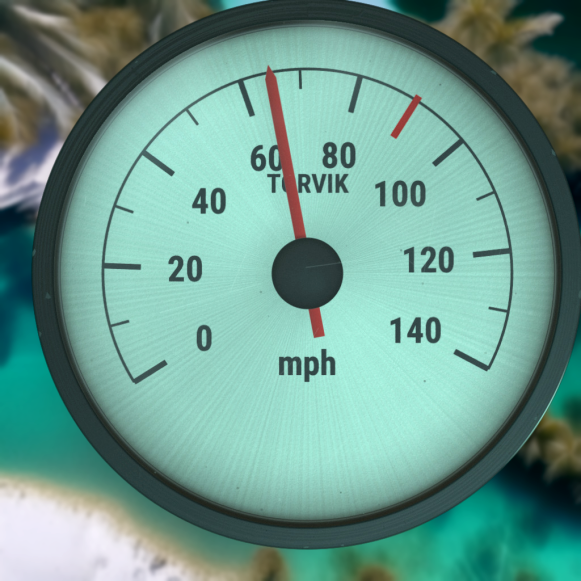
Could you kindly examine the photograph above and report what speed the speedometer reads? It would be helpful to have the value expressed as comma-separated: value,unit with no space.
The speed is 65,mph
